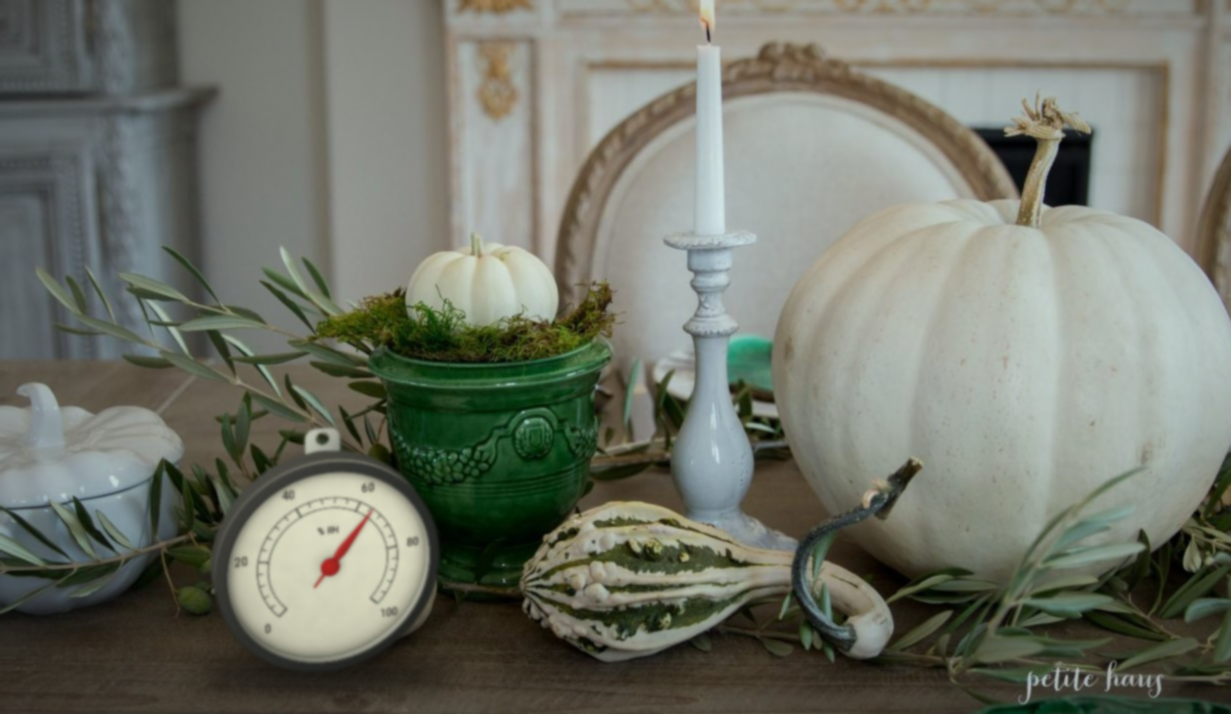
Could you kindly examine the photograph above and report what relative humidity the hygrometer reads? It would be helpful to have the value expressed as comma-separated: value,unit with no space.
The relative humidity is 64,%
